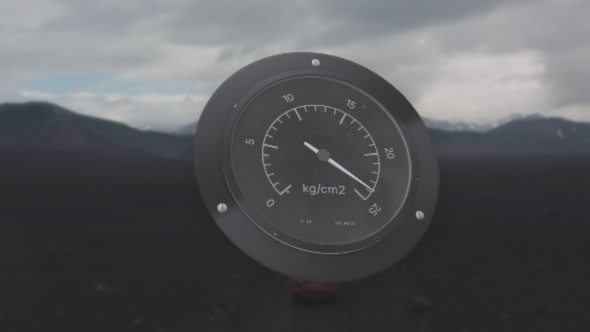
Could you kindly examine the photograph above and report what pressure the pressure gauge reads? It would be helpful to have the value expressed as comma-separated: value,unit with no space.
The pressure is 24,kg/cm²
